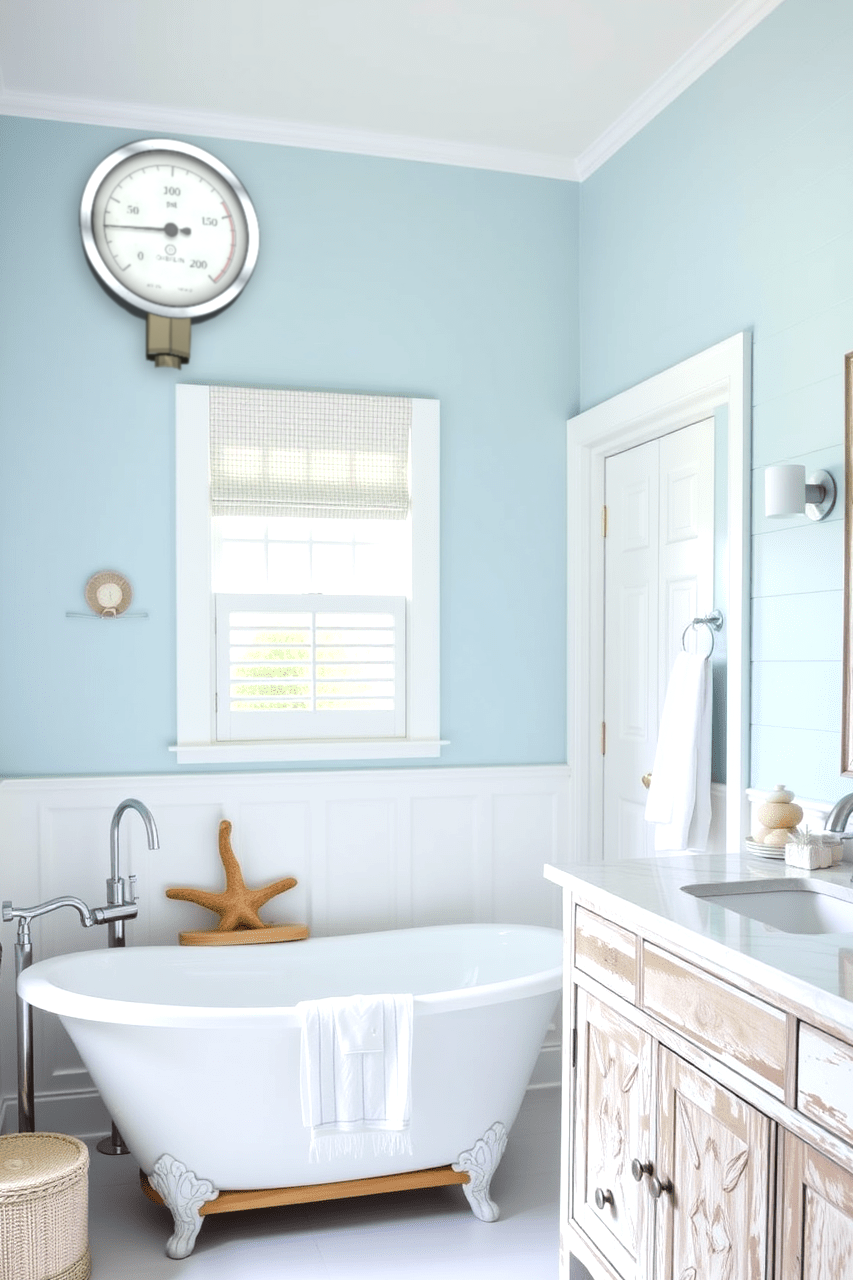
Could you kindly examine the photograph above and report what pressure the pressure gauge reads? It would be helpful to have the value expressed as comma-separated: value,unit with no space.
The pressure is 30,psi
